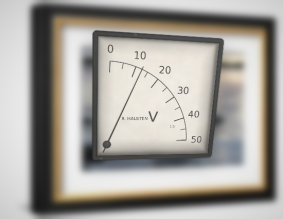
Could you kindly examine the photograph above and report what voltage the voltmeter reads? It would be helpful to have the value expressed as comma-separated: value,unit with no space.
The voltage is 12.5,V
